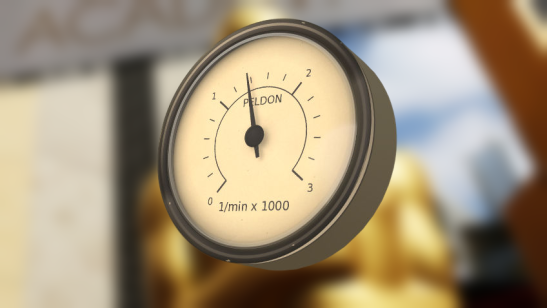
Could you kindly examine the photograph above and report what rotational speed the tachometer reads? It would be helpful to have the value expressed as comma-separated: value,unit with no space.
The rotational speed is 1400,rpm
